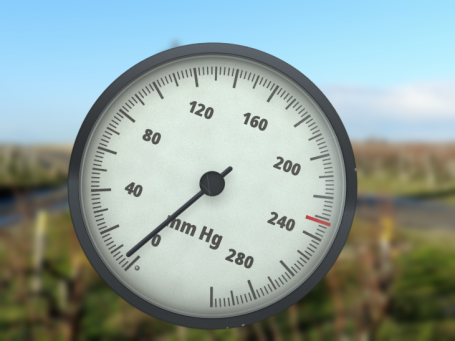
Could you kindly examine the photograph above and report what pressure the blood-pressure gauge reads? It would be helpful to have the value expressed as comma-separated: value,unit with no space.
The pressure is 4,mmHg
